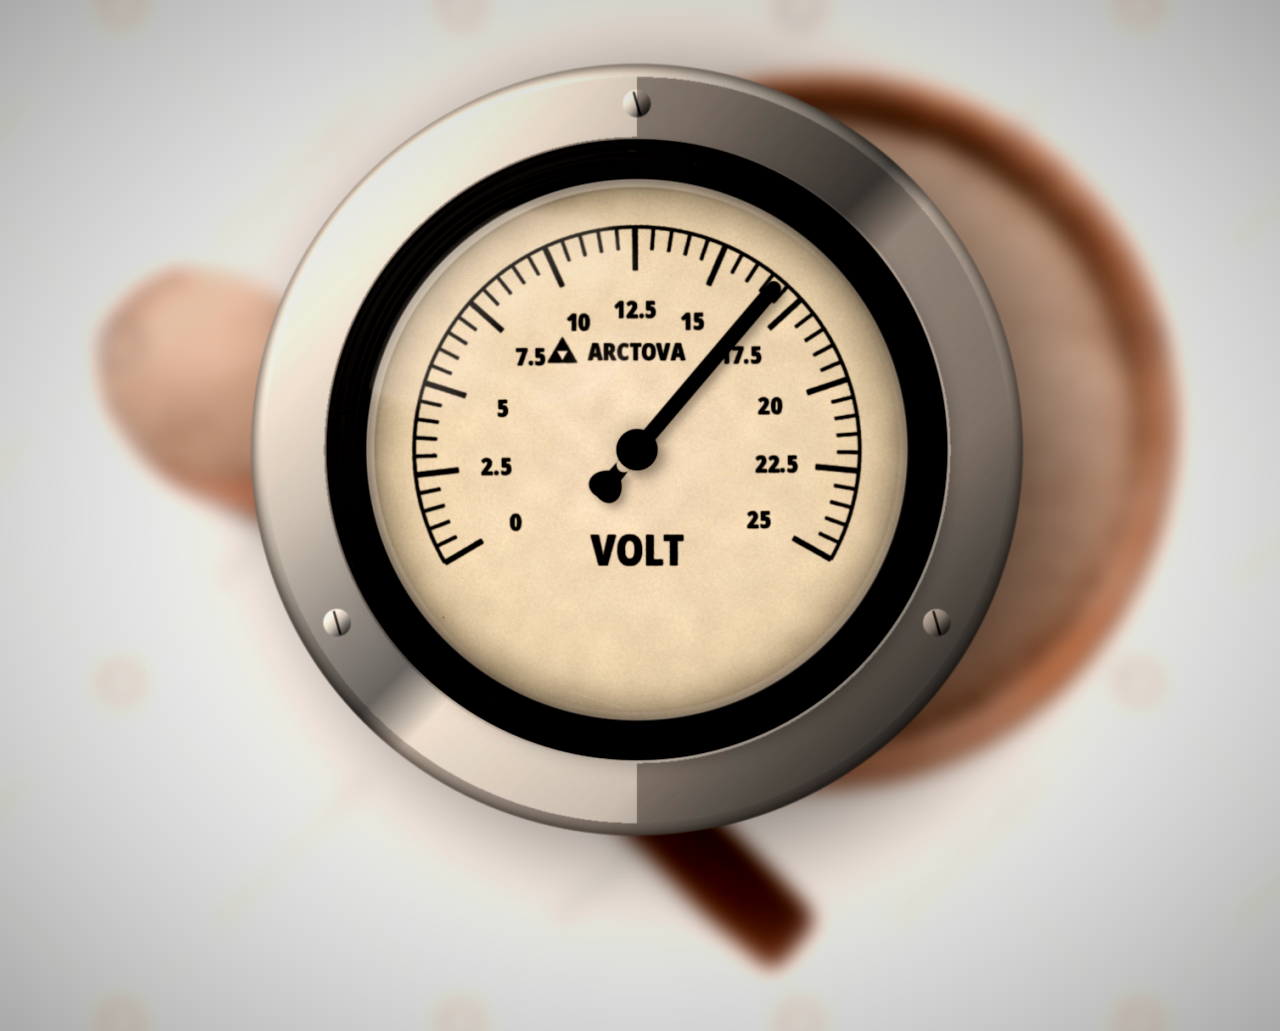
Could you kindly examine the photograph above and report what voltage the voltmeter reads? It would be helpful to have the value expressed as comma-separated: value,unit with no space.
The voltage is 16.75,V
